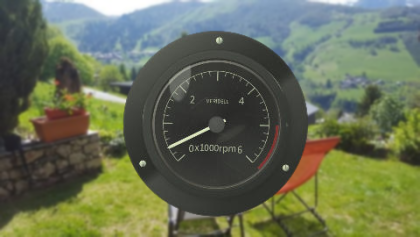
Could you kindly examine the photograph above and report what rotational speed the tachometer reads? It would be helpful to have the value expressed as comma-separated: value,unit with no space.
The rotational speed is 400,rpm
